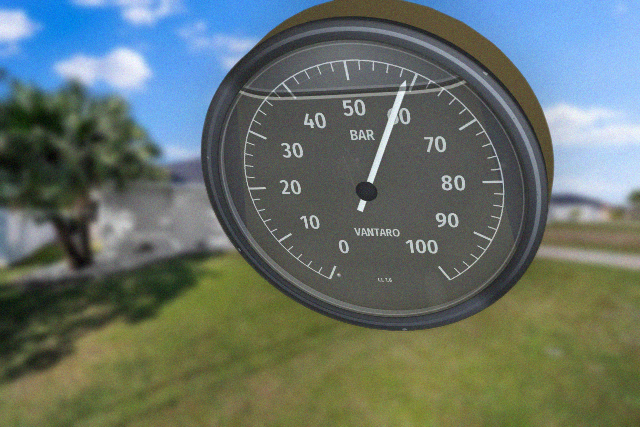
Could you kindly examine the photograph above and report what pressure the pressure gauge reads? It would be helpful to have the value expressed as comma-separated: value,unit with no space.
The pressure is 59,bar
